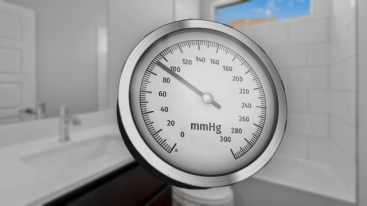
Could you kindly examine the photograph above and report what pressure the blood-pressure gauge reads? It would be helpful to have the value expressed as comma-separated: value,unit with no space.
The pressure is 90,mmHg
